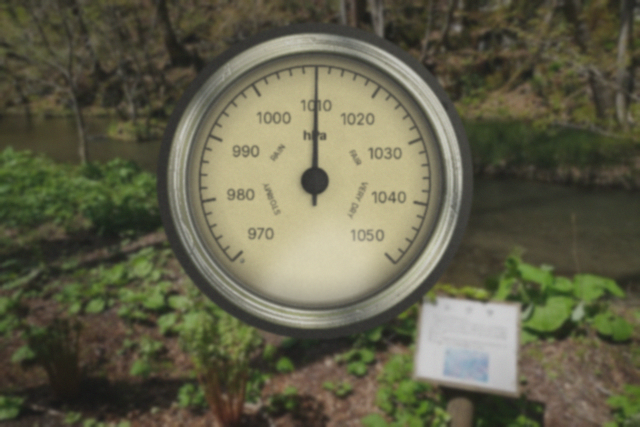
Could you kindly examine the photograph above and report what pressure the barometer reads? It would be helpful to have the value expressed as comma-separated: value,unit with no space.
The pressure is 1010,hPa
